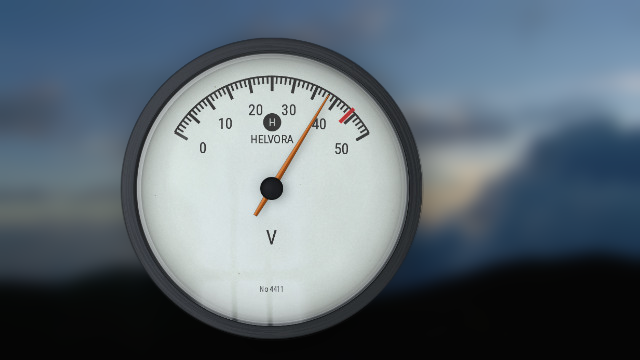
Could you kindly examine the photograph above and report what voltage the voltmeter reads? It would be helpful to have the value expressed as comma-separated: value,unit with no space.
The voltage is 38,V
